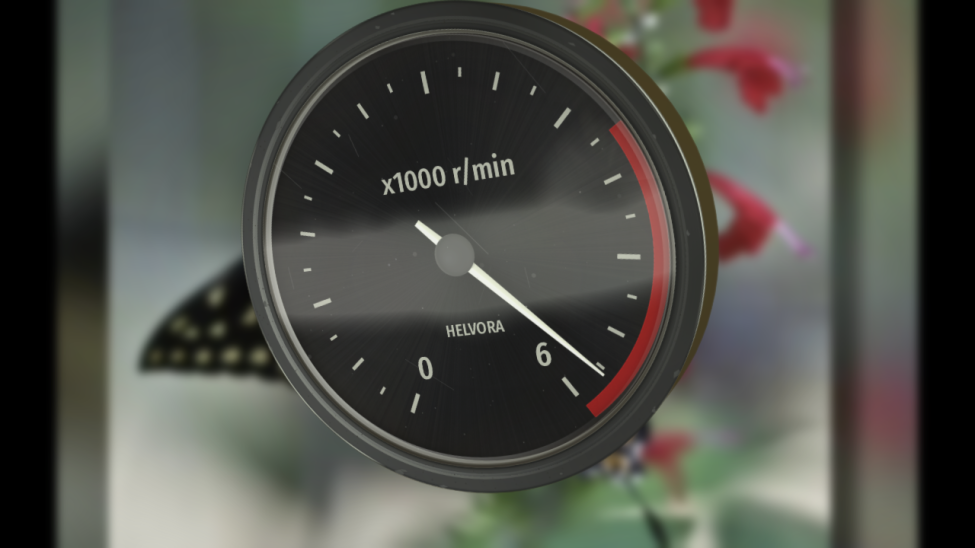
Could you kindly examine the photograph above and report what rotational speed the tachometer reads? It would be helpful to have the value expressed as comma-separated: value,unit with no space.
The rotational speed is 5750,rpm
